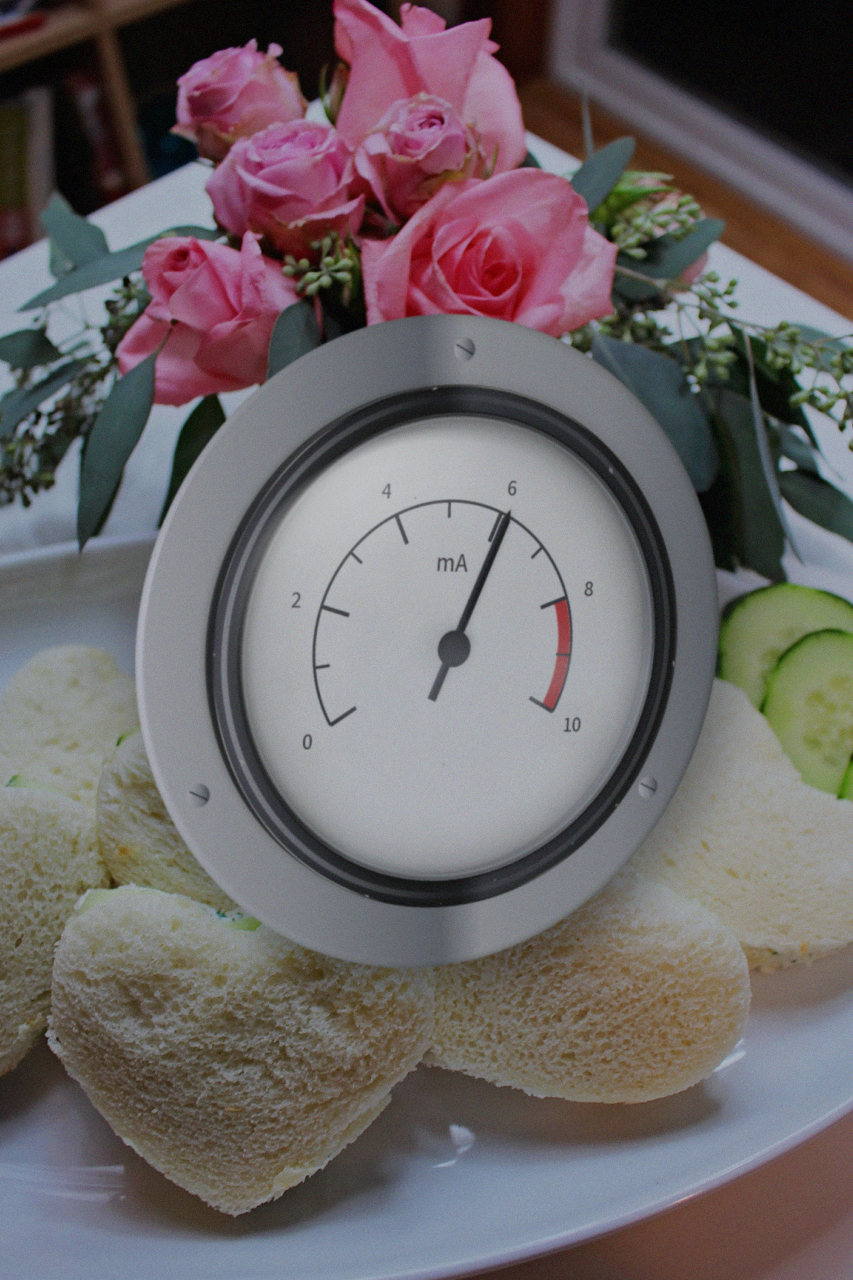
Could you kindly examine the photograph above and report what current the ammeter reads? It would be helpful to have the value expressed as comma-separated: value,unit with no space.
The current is 6,mA
